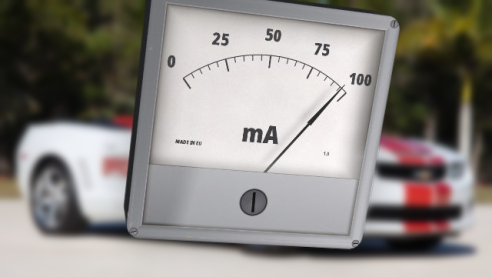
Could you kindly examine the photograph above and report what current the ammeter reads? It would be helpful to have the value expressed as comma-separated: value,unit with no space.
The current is 95,mA
